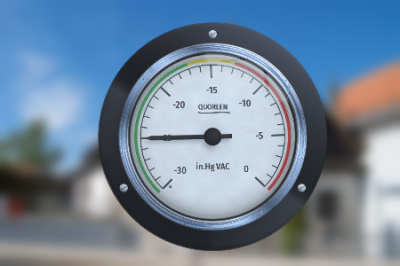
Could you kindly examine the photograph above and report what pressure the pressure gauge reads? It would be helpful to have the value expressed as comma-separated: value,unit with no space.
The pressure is -25,inHg
